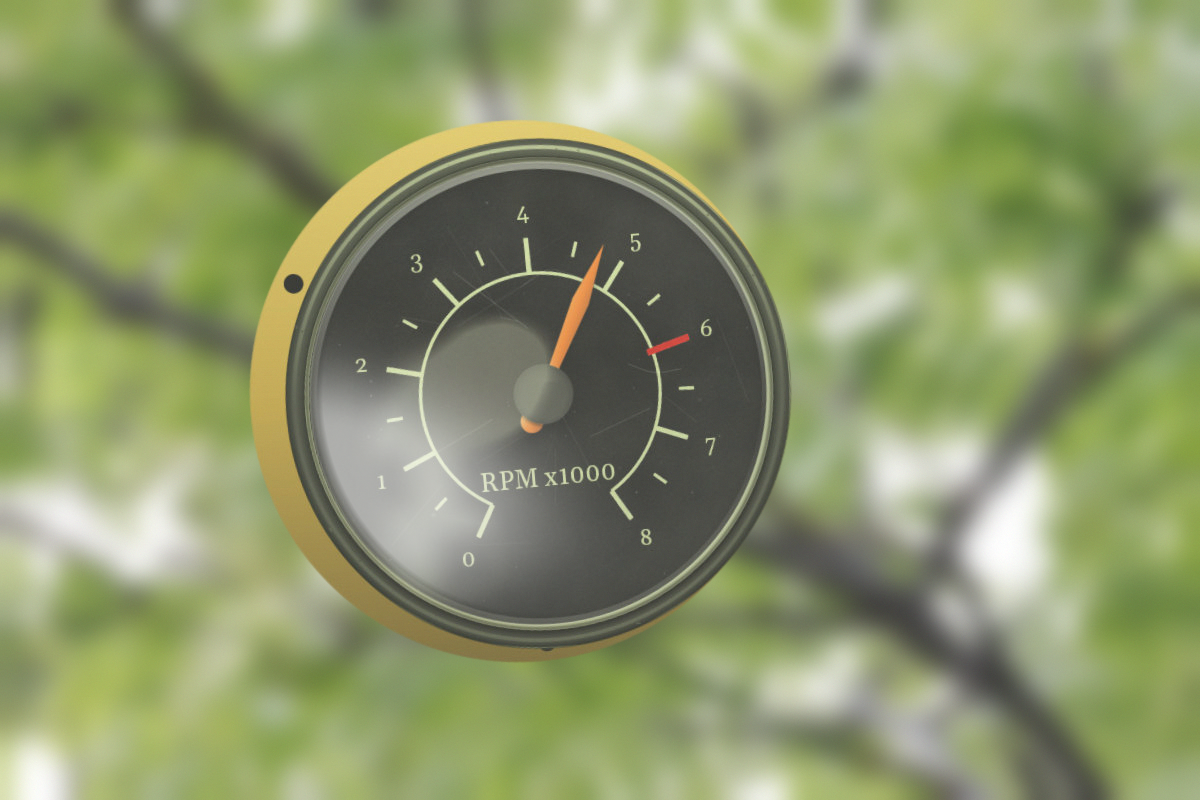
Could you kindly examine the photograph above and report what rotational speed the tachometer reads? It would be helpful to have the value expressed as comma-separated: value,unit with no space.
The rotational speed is 4750,rpm
